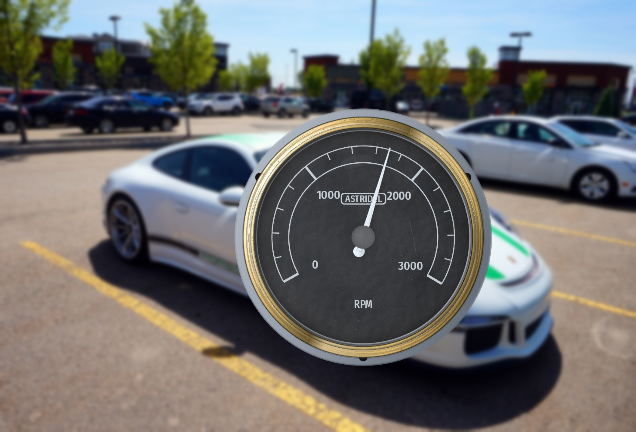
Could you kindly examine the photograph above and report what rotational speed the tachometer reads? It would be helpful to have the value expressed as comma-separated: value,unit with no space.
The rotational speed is 1700,rpm
